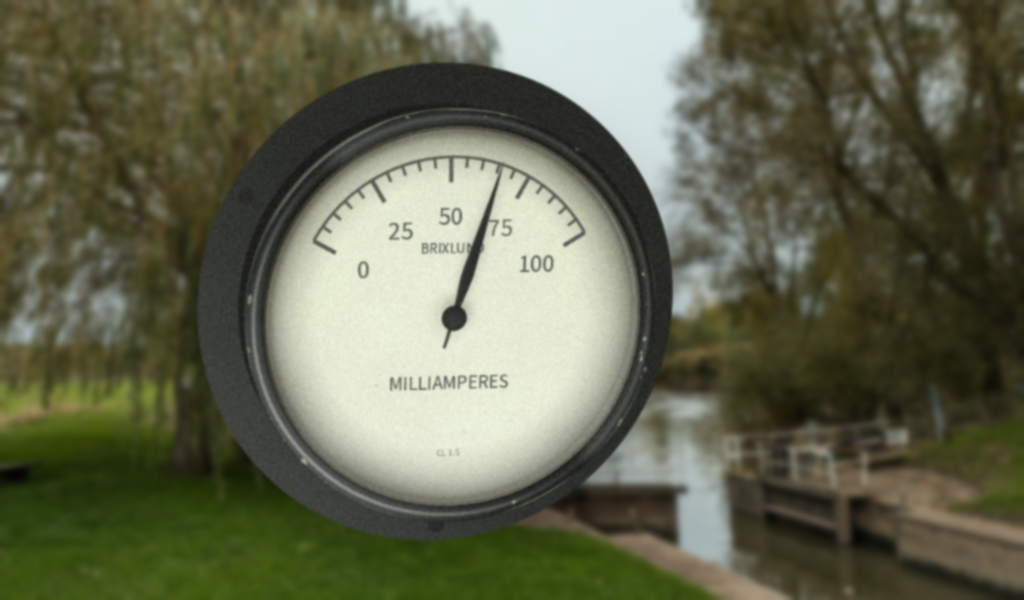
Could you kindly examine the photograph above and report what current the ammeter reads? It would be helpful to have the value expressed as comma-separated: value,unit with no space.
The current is 65,mA
